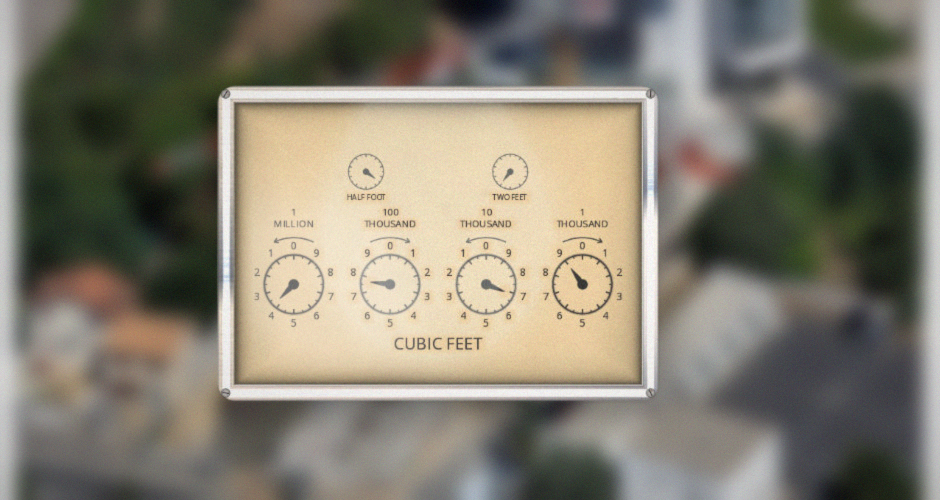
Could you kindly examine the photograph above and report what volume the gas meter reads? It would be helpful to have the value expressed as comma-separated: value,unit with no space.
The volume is 376900,ft³
